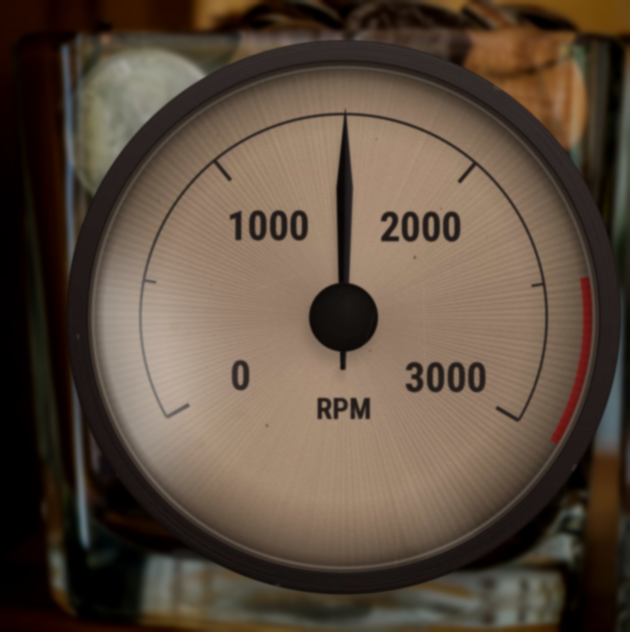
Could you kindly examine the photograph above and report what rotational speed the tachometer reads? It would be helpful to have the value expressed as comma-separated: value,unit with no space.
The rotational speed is 1500,rpm
